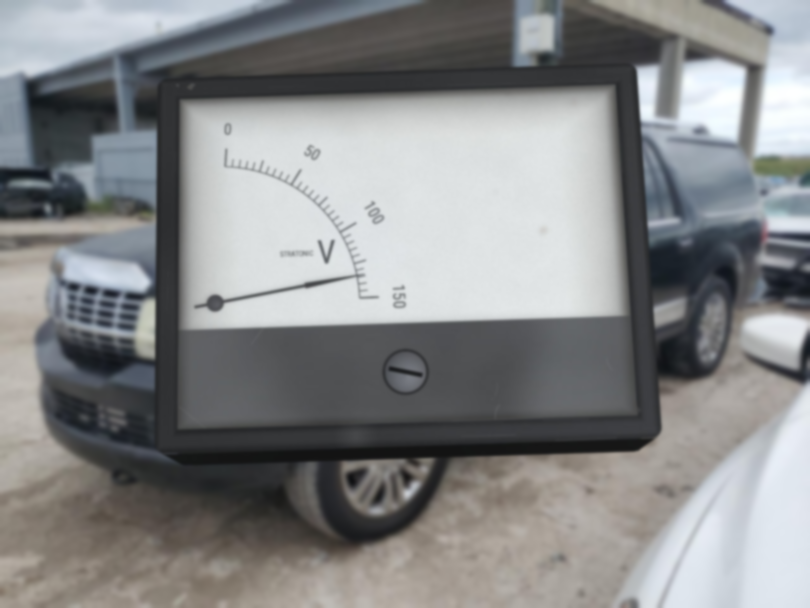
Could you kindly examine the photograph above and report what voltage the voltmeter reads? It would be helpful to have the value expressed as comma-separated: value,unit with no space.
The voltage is 135,V
